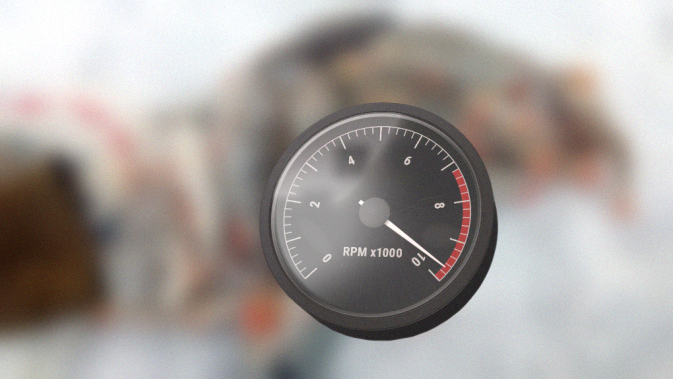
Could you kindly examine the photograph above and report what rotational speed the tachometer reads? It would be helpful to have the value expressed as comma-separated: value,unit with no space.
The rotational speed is 9700,rpm
